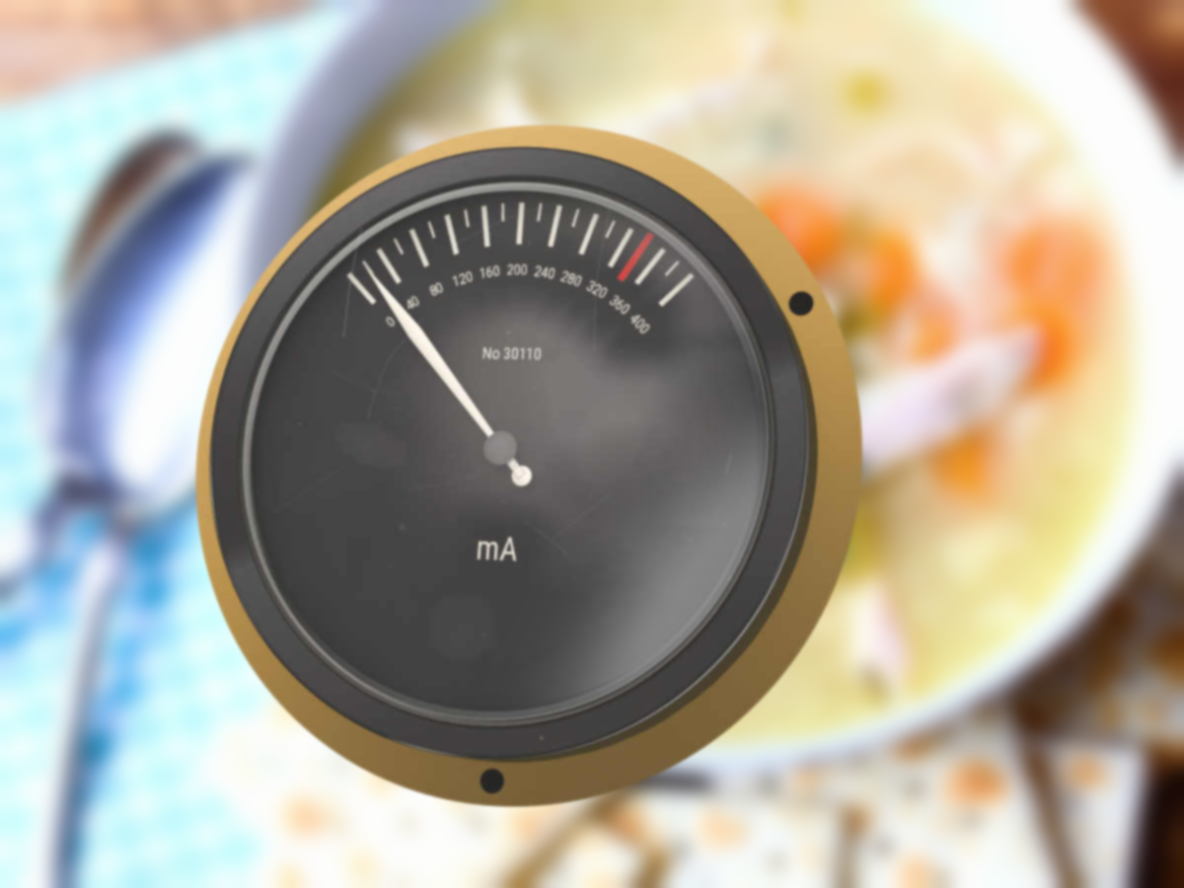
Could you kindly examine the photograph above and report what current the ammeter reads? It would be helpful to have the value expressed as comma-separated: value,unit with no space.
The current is 20,mA
